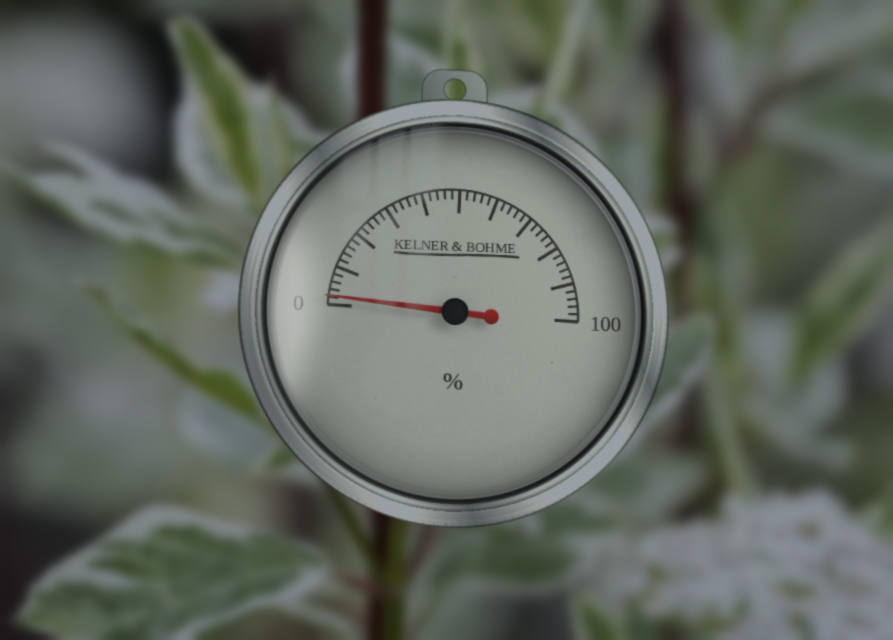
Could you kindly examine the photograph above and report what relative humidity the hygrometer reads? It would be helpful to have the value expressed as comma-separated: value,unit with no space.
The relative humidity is 2,%
